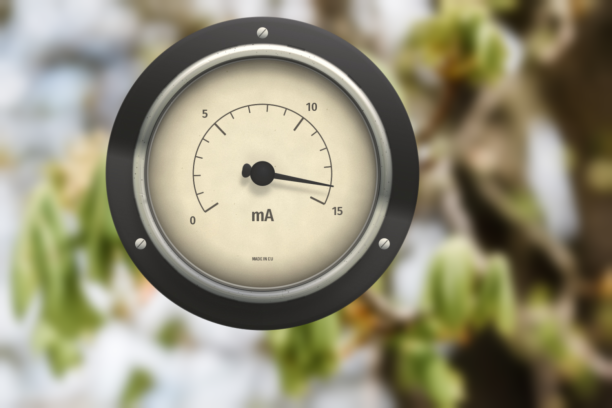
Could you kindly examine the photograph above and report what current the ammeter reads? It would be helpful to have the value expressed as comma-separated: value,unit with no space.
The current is 14,mA
